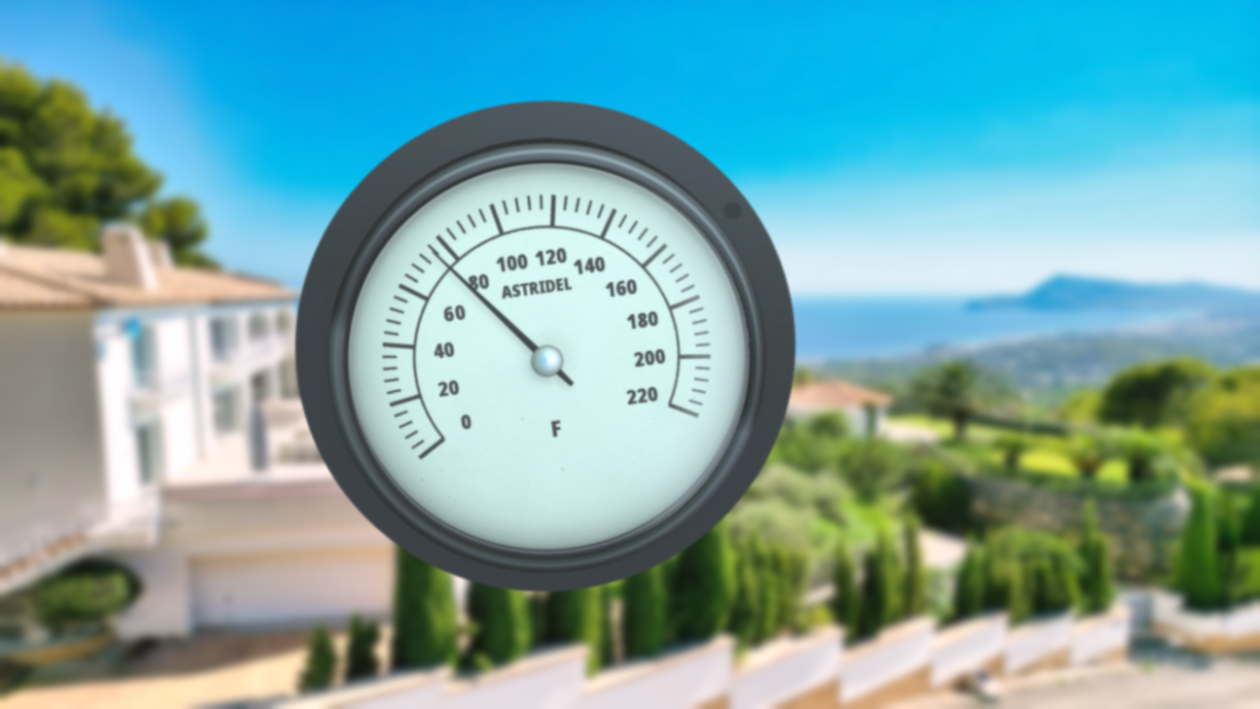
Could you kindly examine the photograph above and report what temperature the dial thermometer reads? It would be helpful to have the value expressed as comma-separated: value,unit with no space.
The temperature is 76,°F
